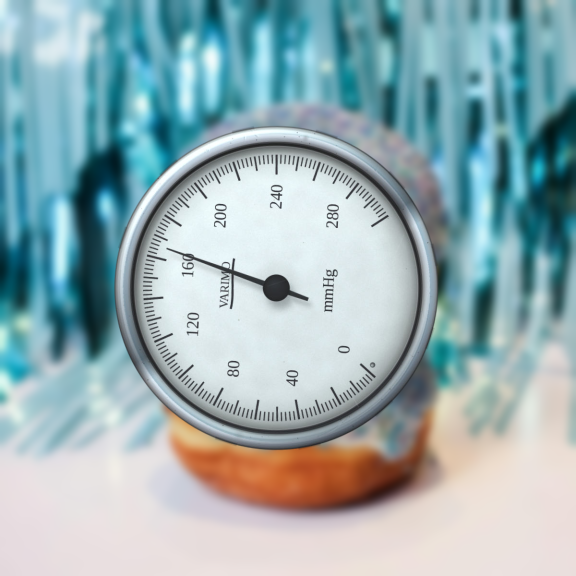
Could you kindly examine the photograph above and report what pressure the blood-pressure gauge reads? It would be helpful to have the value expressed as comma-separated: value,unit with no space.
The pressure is 166,mmHg
